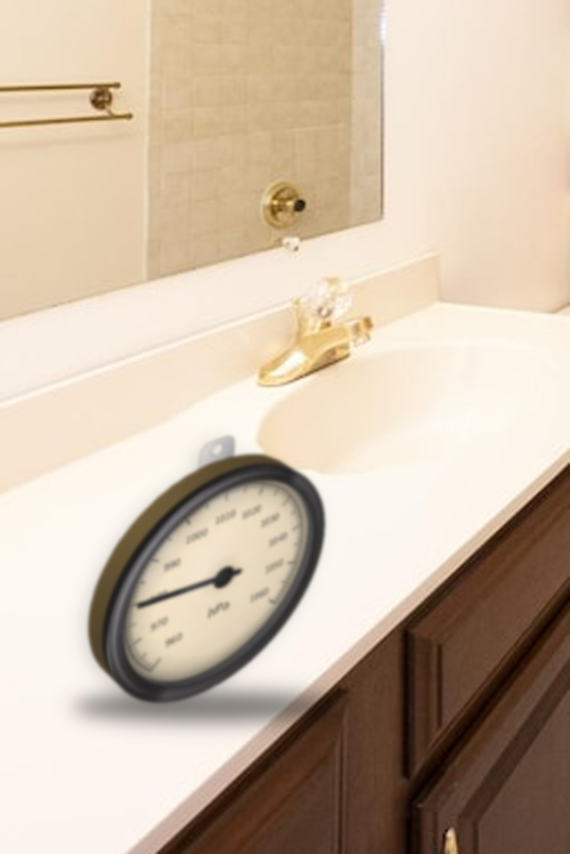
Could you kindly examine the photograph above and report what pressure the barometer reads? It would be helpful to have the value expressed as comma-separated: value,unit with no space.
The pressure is 980,hPa
